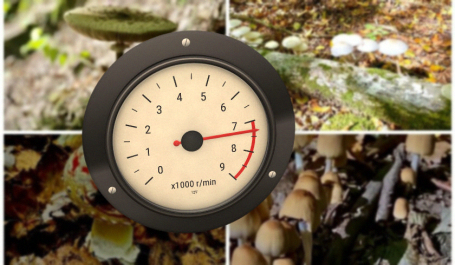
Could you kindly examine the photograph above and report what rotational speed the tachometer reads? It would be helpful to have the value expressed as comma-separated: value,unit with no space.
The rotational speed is 7250,rpm
